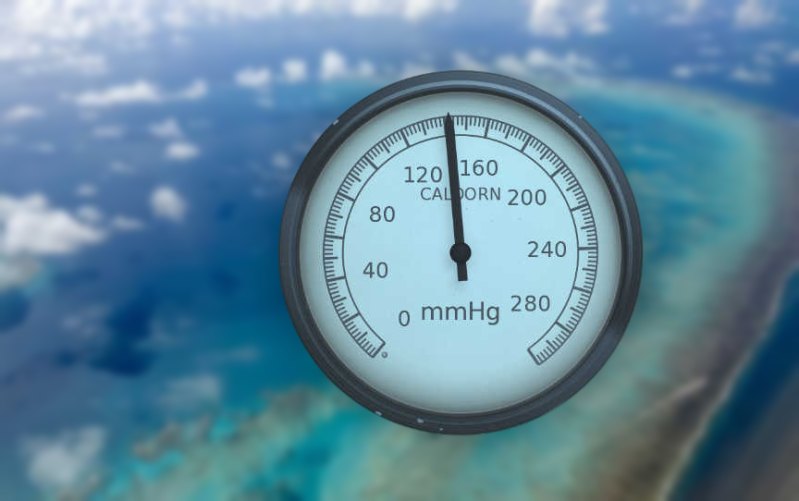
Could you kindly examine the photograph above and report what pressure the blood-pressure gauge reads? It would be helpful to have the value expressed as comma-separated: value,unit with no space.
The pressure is 142,mmHg
